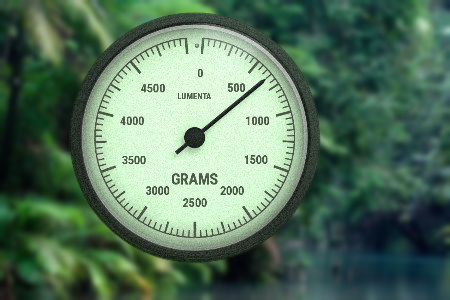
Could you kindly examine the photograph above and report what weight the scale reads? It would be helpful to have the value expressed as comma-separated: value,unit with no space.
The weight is 650,g
